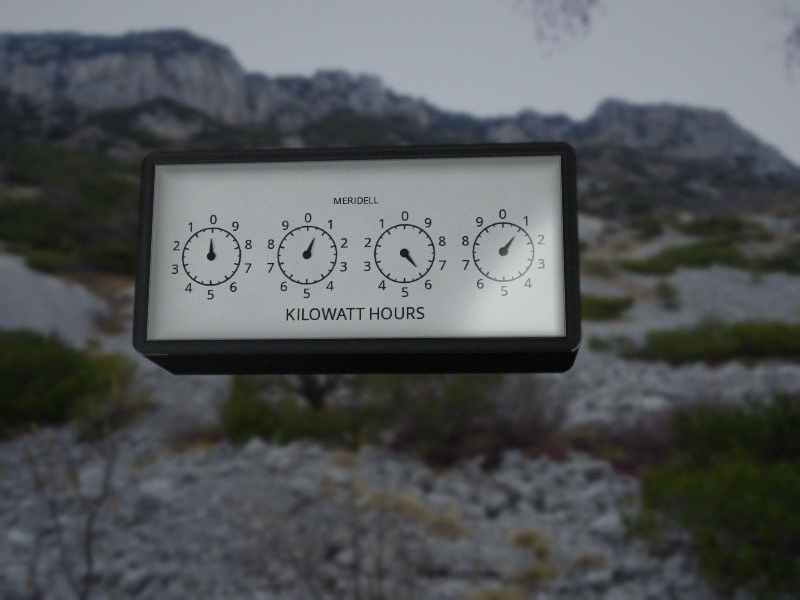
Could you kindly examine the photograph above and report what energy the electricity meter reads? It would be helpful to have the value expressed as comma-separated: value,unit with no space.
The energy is 61,kWh
